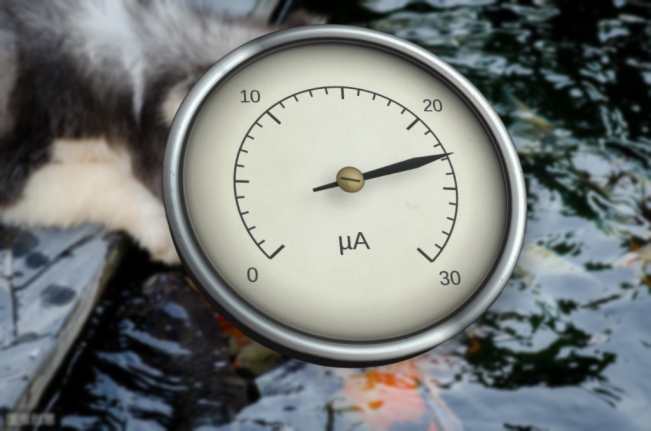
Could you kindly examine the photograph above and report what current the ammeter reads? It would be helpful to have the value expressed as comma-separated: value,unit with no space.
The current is 23,µA
